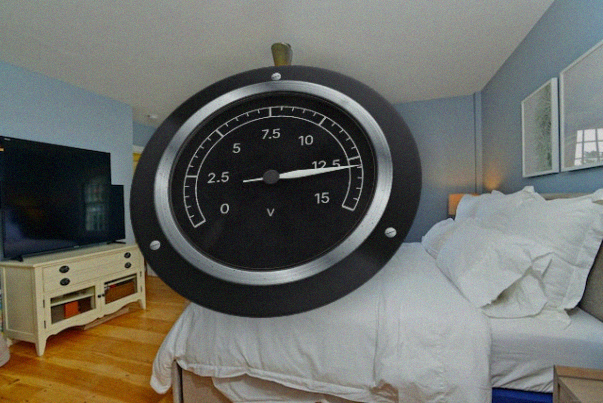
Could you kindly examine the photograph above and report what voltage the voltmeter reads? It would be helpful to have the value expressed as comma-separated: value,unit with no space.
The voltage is 13,V
